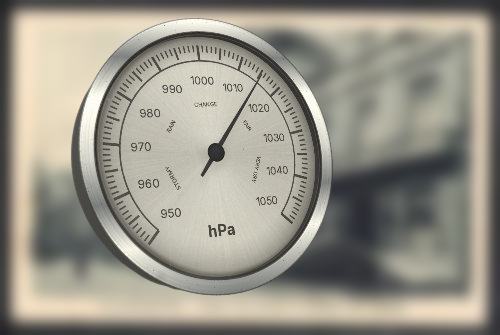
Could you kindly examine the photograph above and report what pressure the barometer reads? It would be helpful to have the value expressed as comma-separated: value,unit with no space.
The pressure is 1015,hPa
